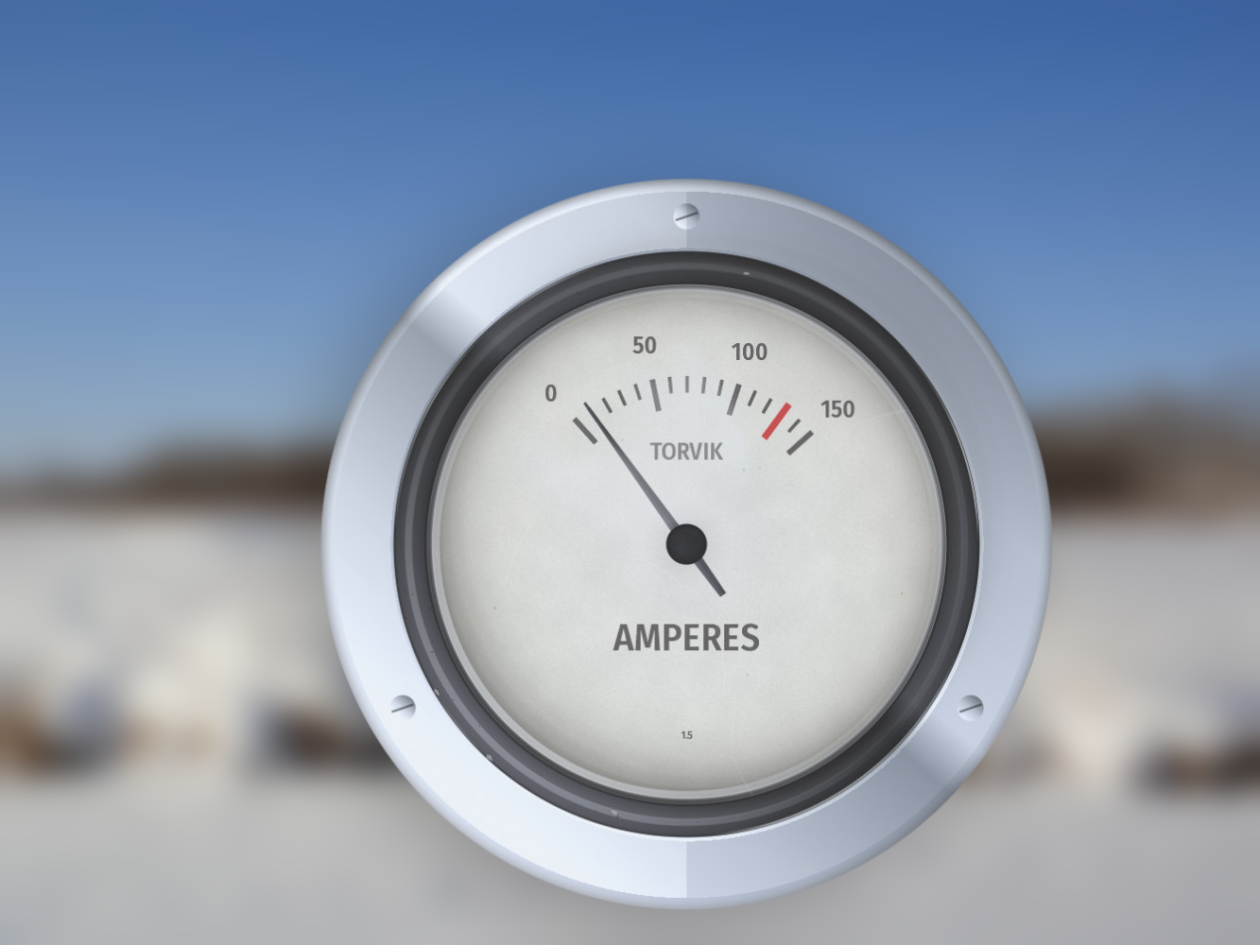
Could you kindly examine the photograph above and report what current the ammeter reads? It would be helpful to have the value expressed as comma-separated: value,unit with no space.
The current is 10,A
